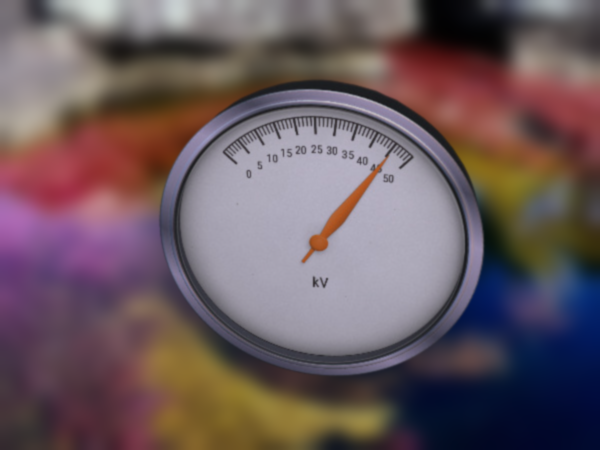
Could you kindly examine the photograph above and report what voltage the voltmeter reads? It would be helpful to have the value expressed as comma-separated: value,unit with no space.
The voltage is 45,kV
